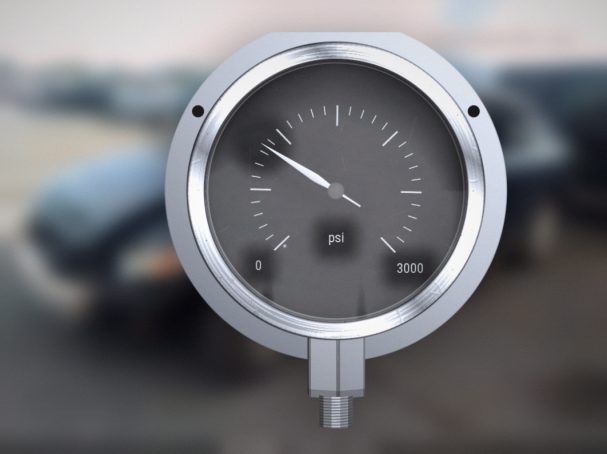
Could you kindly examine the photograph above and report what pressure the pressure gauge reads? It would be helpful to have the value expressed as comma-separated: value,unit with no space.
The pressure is 850,psi
